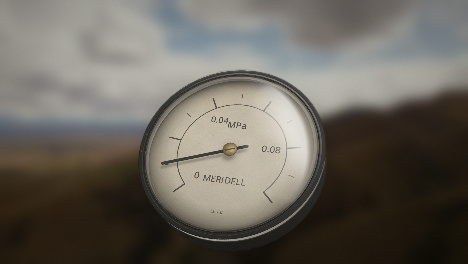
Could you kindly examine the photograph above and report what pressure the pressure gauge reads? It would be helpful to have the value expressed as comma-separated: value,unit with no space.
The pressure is 0.01,MPa
